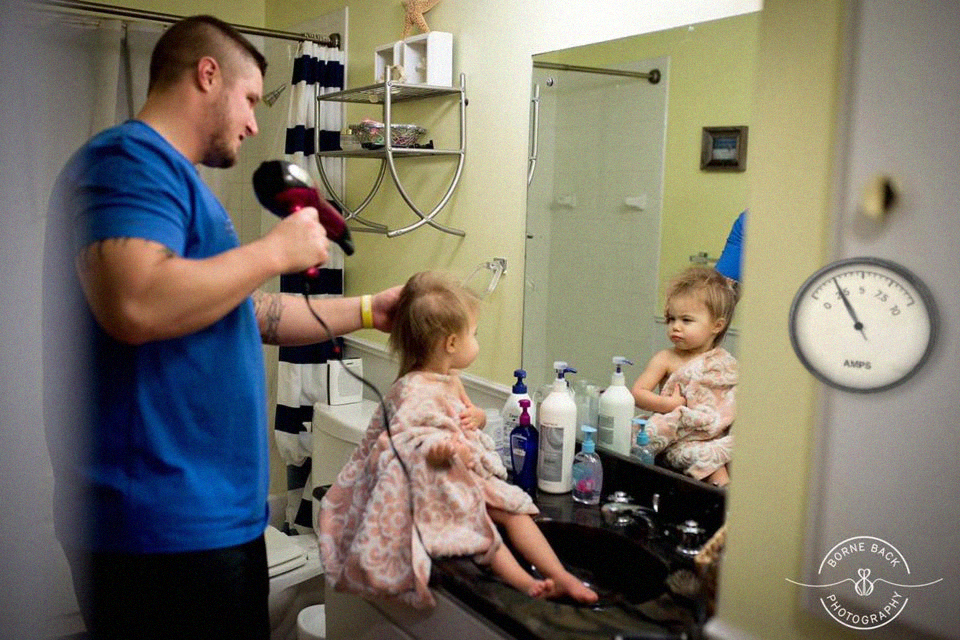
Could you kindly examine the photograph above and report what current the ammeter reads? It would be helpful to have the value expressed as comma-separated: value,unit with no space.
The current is 2.5,A
